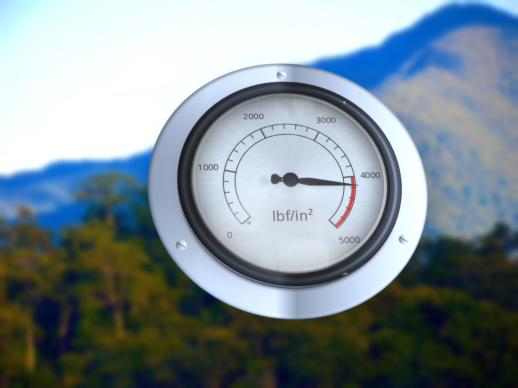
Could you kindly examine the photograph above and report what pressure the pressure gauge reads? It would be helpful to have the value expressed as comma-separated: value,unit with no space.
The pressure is 4200,psi
